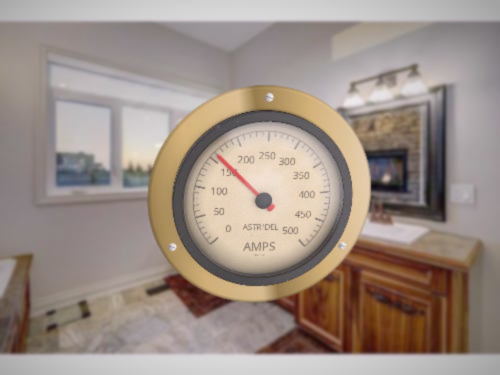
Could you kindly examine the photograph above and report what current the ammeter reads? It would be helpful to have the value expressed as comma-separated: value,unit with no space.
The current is 160,A
